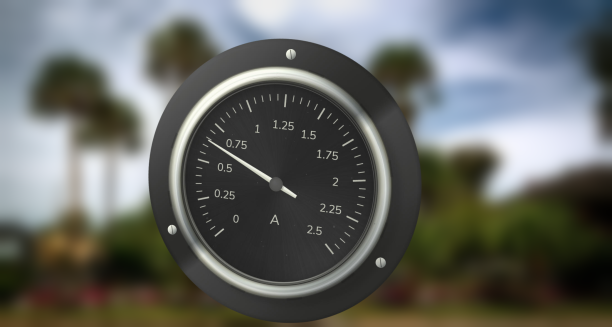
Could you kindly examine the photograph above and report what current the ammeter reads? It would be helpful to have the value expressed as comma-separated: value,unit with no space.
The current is 0.65,A
